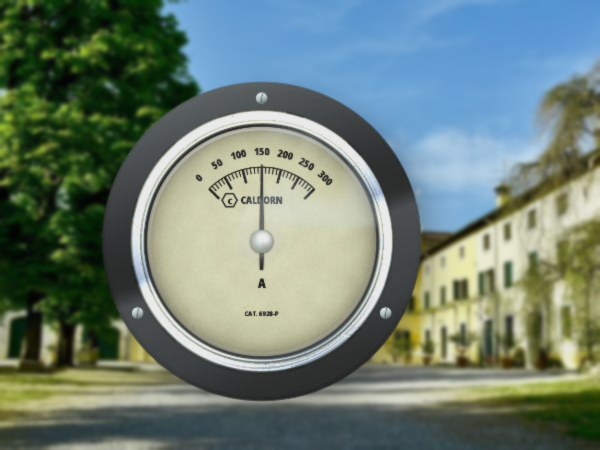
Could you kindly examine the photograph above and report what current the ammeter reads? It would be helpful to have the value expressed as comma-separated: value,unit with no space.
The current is 150,A
